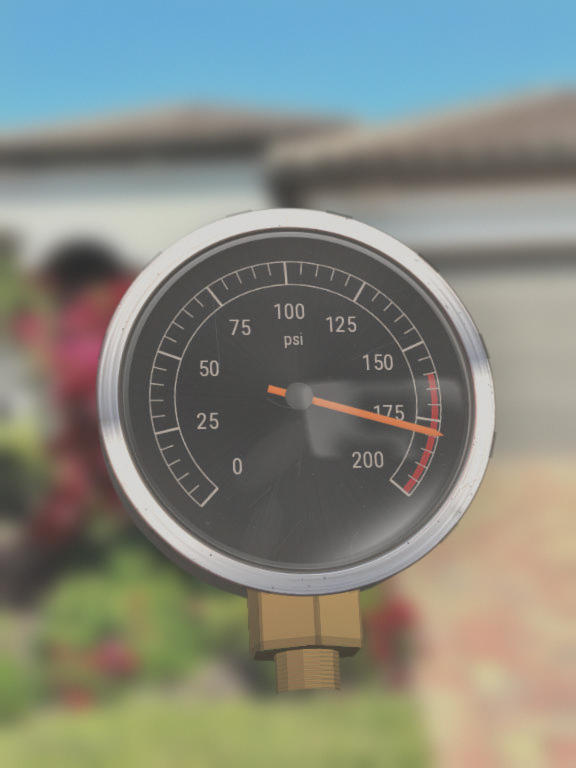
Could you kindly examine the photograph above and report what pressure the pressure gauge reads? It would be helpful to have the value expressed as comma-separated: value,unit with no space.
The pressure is 180,psi
